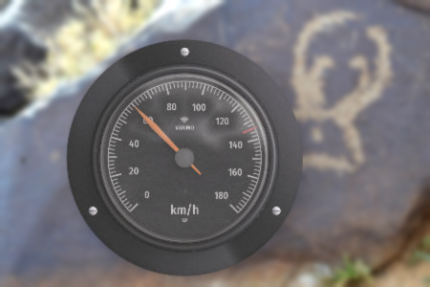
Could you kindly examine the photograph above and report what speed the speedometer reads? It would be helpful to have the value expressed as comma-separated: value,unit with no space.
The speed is 60,km/h
